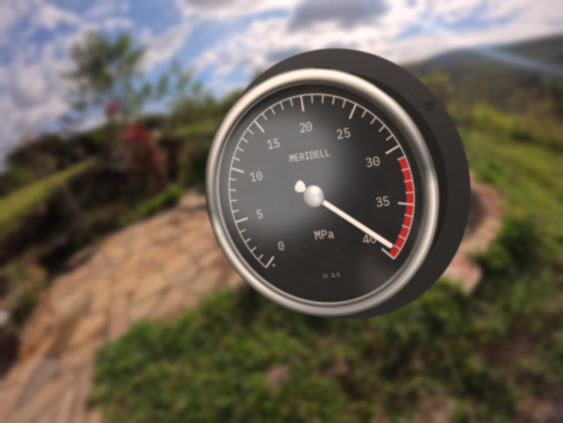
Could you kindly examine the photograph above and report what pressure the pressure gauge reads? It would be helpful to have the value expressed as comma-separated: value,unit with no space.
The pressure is 39,MPa
